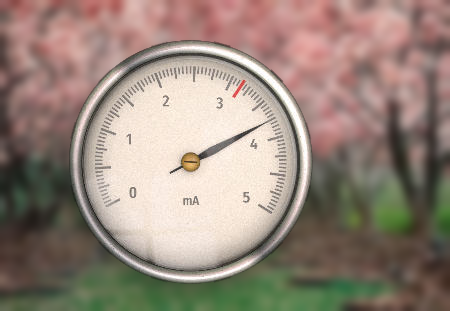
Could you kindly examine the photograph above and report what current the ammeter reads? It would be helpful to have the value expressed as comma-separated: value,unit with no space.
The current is 3.75,mA
